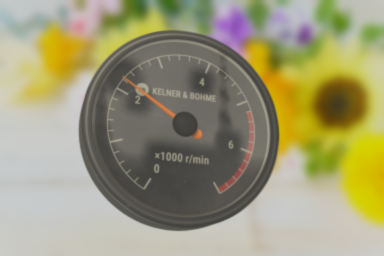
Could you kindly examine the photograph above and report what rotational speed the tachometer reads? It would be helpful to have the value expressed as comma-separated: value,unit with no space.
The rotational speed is 2200,rpm
